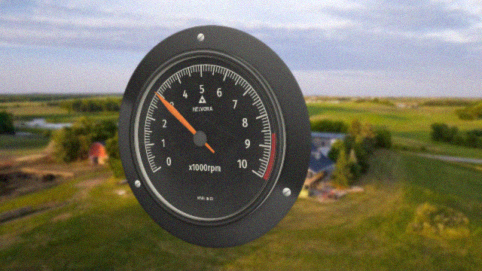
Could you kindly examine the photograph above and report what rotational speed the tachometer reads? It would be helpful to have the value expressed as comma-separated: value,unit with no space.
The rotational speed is 3000,rpm
